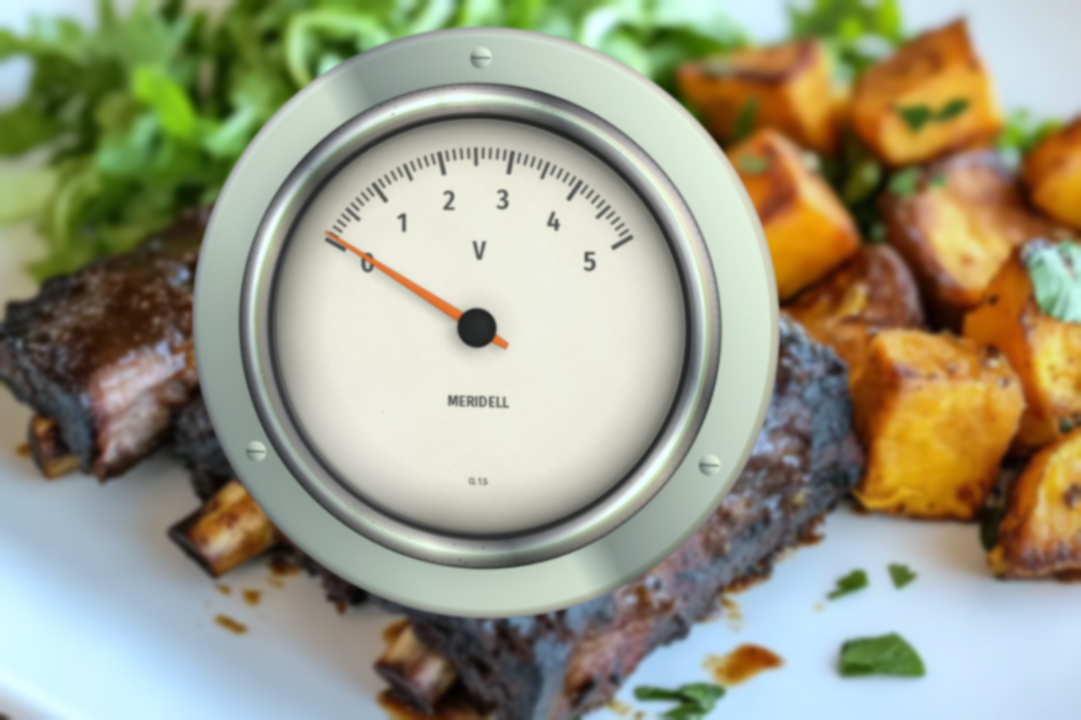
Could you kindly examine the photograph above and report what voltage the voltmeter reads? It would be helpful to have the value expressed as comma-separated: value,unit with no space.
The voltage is 0.1,V
